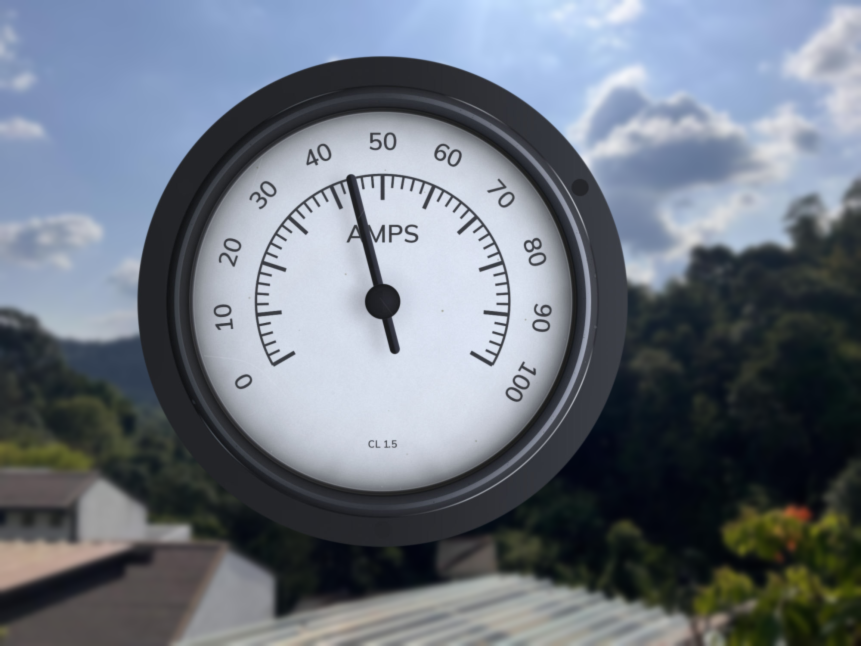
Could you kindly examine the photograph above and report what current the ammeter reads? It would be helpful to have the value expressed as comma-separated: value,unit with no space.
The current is 44,A
